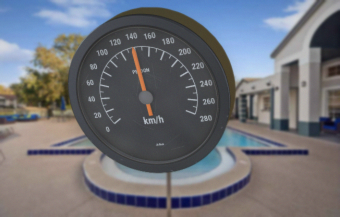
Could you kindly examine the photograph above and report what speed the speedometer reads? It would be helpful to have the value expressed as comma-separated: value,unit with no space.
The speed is 140,km/h
